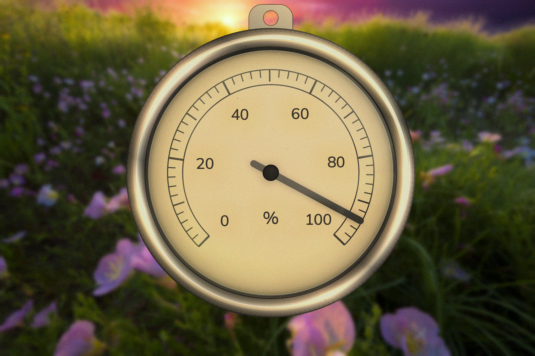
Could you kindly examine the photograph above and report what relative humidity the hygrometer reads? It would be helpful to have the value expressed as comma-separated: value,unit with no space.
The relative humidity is 94,%
